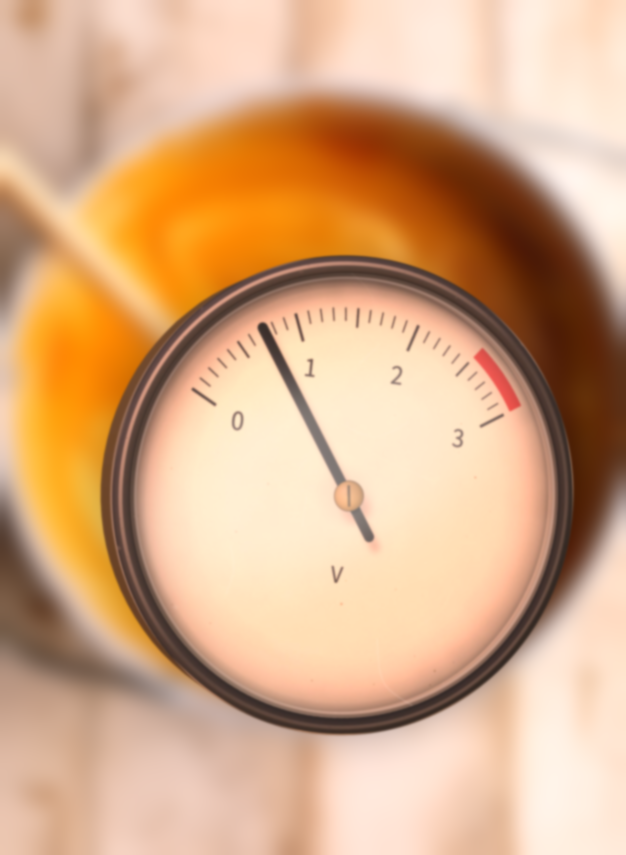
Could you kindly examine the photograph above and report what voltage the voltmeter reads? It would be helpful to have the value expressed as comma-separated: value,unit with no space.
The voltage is 0.7,V
